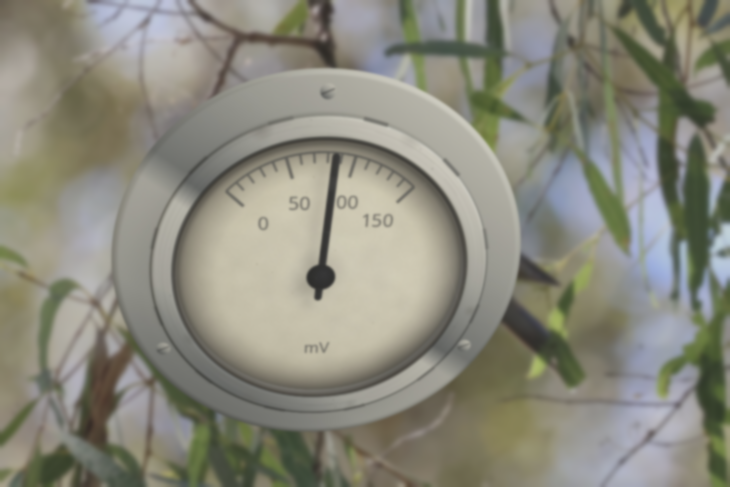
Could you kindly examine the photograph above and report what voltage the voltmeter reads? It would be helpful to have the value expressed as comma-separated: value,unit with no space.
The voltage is 85,mV
